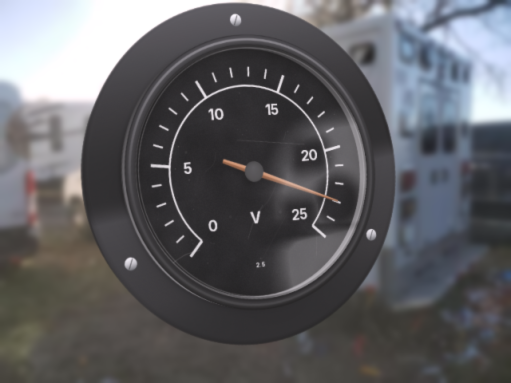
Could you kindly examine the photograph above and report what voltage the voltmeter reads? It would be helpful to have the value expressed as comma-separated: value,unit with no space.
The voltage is 23,V
